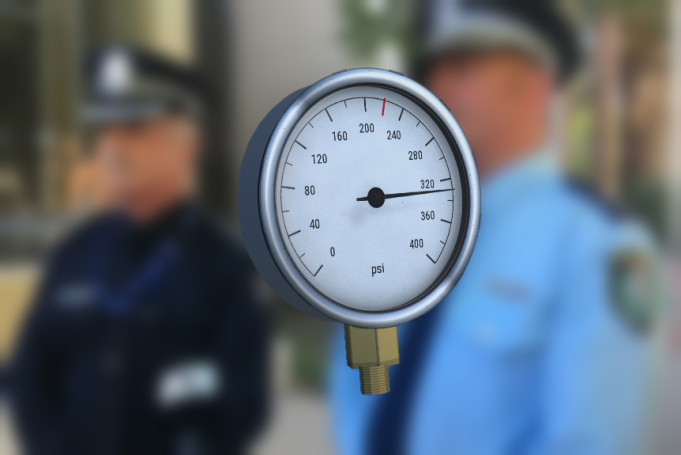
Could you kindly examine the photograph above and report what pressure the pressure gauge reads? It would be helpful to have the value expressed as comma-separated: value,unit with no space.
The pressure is 330,psi
